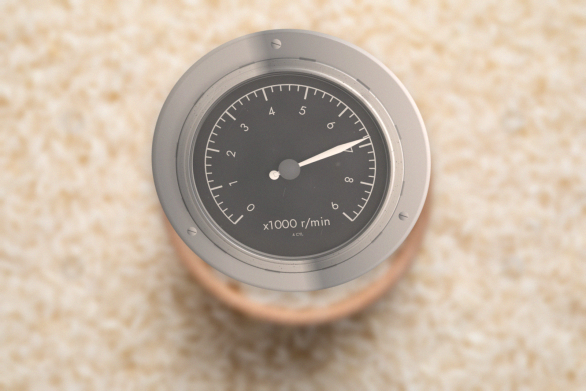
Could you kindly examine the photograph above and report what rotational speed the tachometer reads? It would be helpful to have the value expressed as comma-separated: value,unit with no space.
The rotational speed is 6800,rpm
